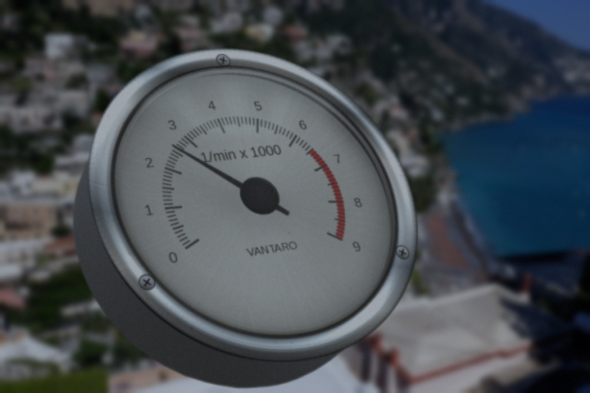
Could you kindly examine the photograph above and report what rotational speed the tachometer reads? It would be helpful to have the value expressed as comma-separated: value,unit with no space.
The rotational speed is 2500,rpm
